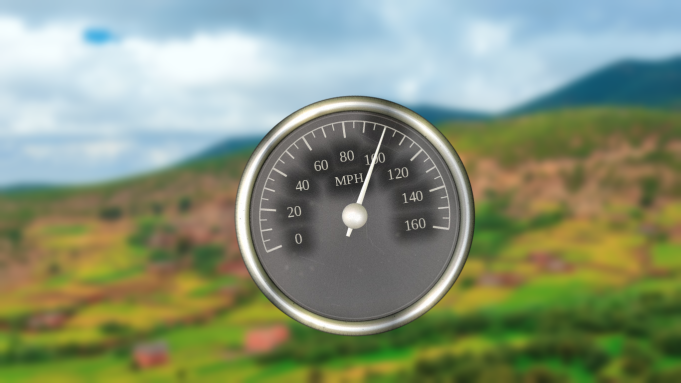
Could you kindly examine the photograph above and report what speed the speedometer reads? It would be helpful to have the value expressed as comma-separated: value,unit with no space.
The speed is 100,mph
